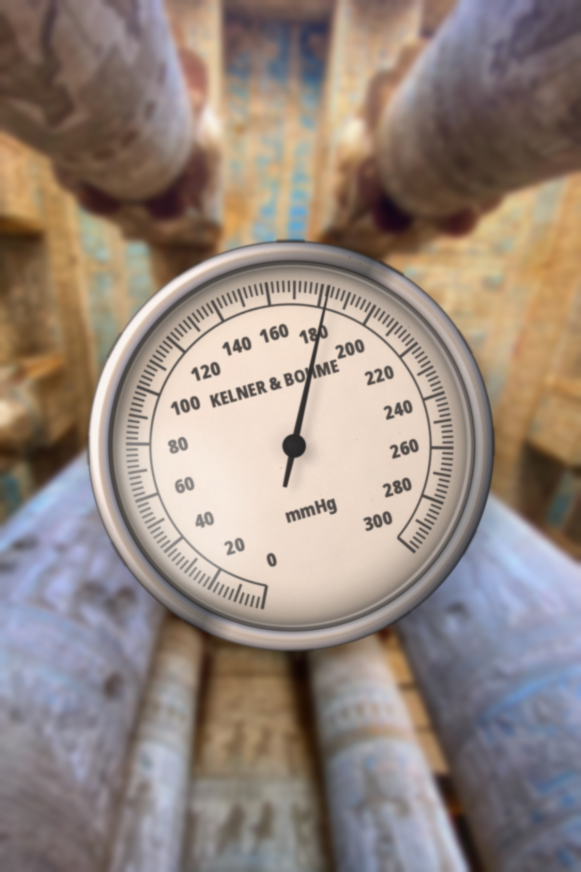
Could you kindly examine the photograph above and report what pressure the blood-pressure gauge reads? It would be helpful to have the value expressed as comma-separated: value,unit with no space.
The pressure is 182,mmHg
